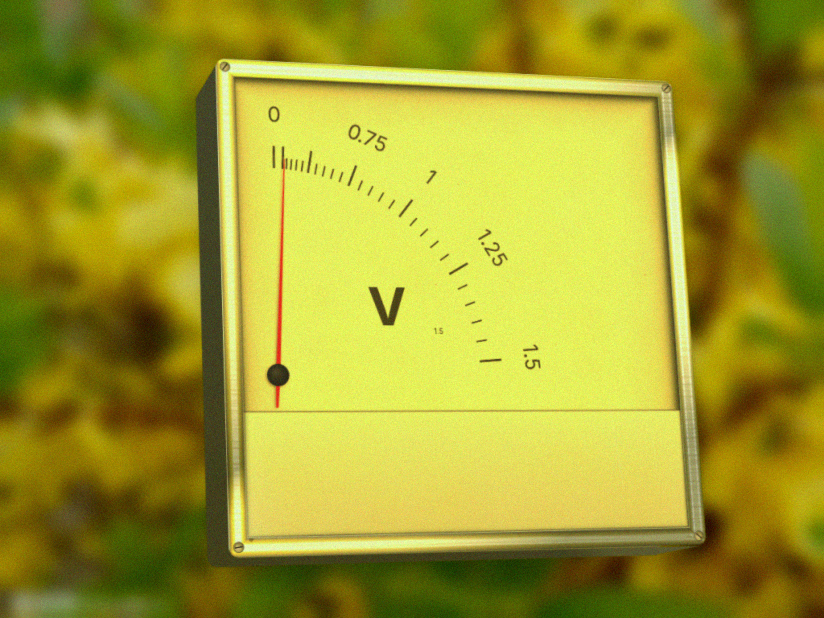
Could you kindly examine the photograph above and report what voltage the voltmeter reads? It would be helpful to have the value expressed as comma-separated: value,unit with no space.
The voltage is 0.25,V
